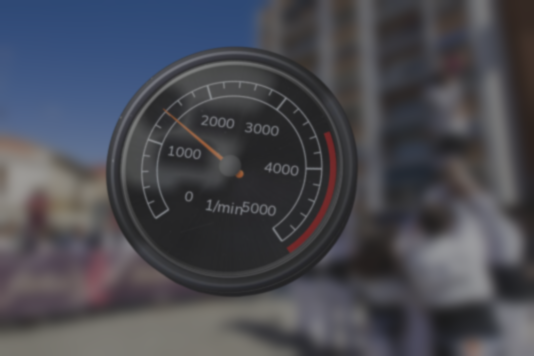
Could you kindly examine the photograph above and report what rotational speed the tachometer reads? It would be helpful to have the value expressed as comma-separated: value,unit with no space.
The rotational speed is 1400,rpm
